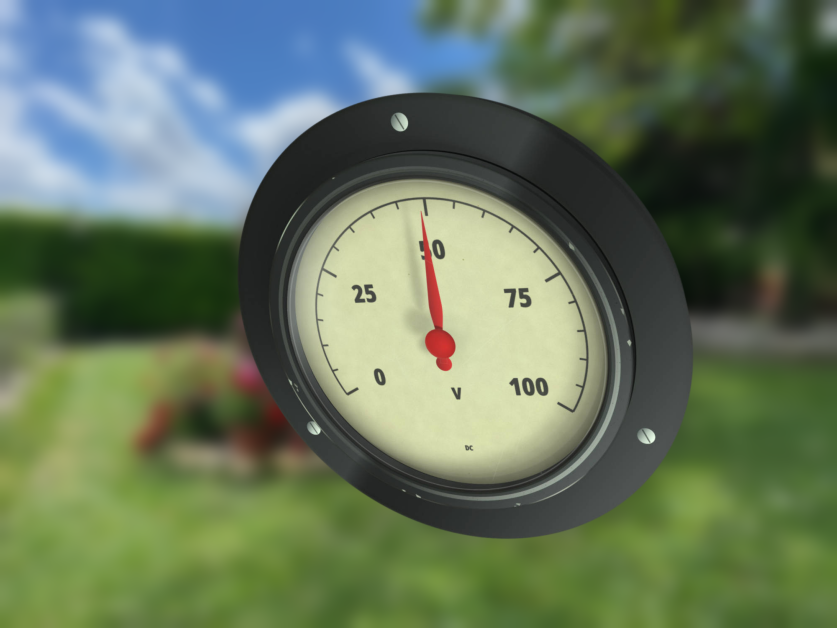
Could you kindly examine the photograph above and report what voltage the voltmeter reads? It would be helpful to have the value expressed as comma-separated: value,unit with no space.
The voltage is 50,V
